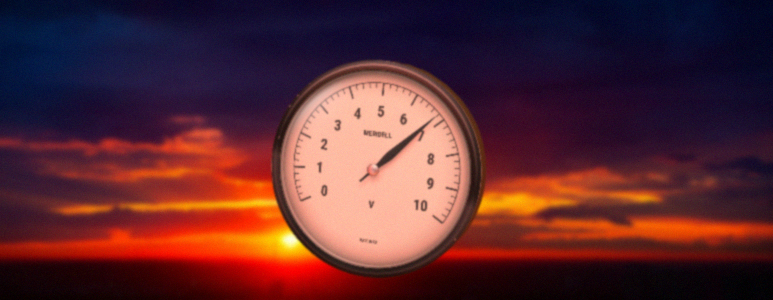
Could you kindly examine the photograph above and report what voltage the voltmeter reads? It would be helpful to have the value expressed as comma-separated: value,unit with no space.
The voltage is 6.8,V
